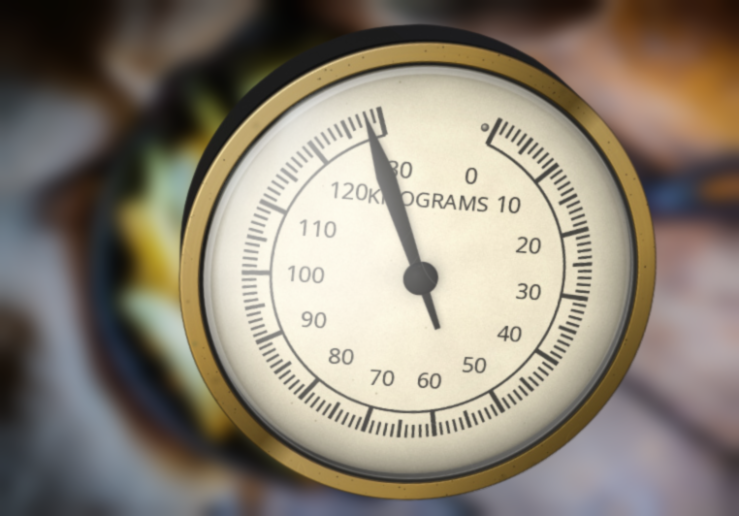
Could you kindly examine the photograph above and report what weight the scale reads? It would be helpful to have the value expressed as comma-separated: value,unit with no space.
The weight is 128,kg
